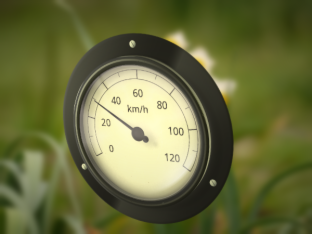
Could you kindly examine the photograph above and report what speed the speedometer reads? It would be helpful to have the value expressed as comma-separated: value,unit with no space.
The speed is 30,km/h
